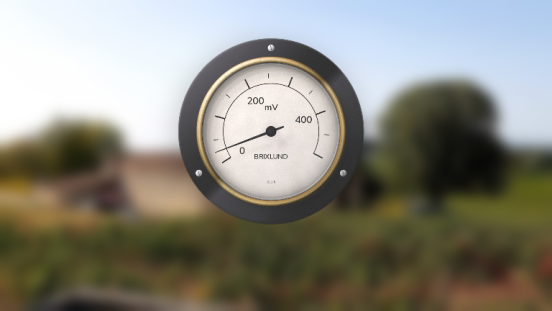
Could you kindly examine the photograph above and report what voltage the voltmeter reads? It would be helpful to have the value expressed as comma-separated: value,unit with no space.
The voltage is 25,mV
